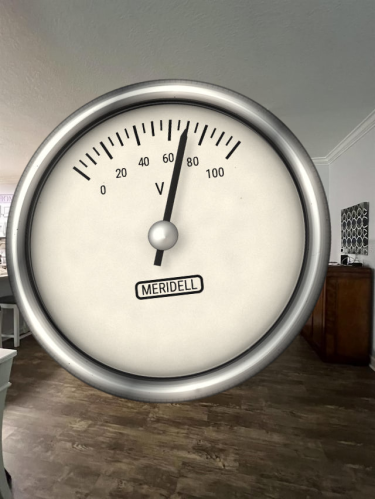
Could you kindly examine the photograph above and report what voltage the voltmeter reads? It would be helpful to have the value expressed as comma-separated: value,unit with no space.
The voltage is 70,V
